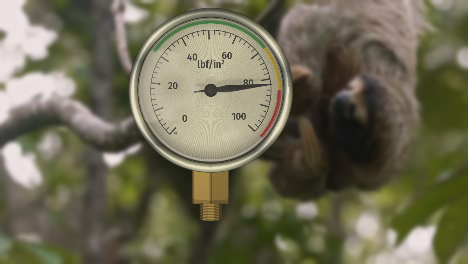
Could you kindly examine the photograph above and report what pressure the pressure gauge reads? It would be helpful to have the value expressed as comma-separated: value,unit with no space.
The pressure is 82,psi
